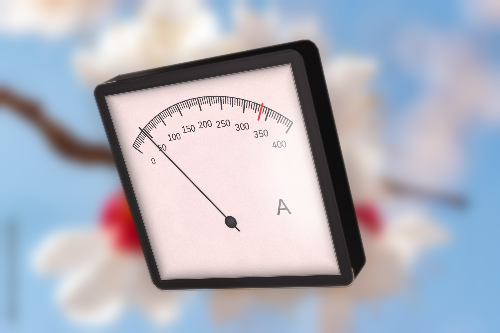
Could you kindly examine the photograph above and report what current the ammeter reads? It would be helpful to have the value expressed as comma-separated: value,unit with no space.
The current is 50,A
